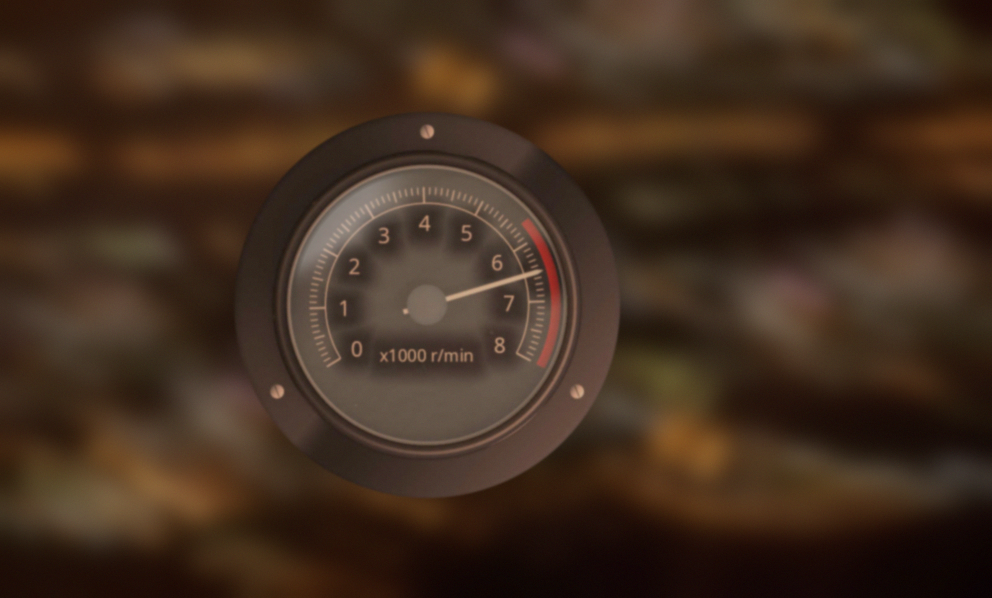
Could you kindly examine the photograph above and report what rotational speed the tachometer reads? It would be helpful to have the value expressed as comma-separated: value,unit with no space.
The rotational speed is 6500,rpm
